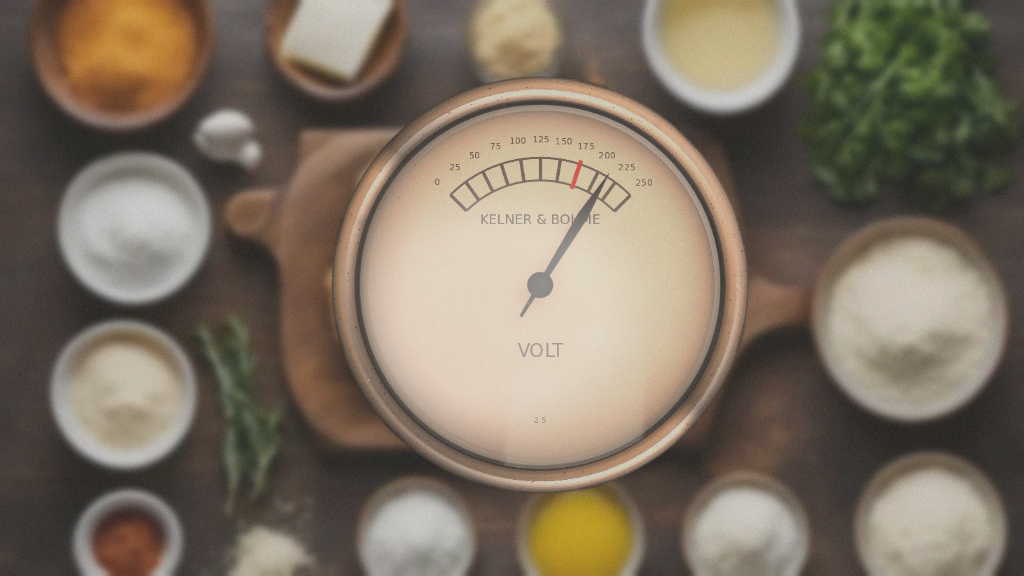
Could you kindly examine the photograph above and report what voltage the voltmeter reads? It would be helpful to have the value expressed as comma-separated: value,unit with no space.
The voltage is 212.5,V
